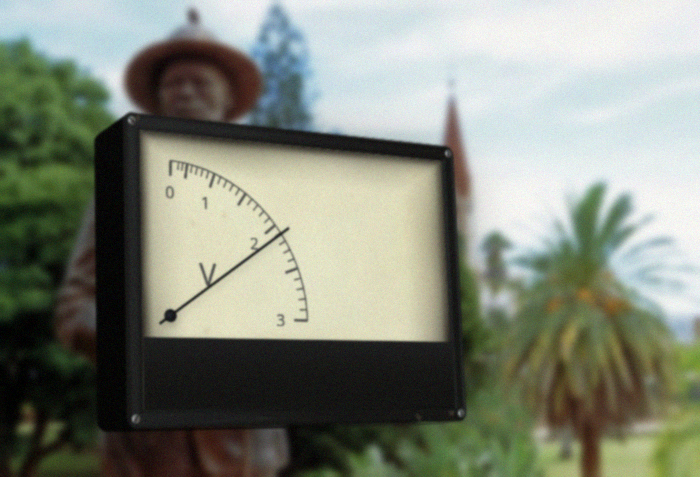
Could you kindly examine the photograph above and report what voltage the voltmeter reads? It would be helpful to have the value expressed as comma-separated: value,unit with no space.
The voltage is 2.1,V
